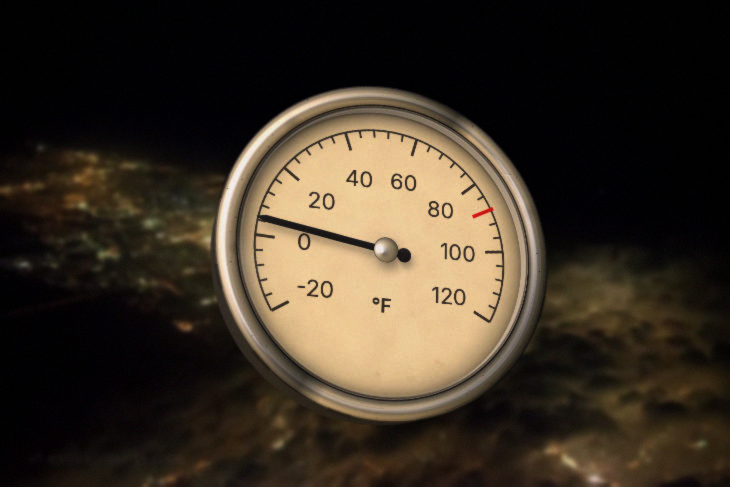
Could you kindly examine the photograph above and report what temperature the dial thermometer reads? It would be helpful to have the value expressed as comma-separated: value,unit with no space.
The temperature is 4,°F
